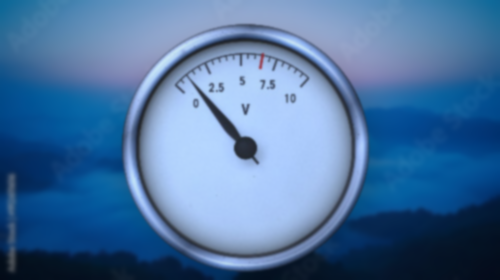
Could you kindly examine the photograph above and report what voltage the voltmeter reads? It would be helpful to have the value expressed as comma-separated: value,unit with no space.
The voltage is 1,V
